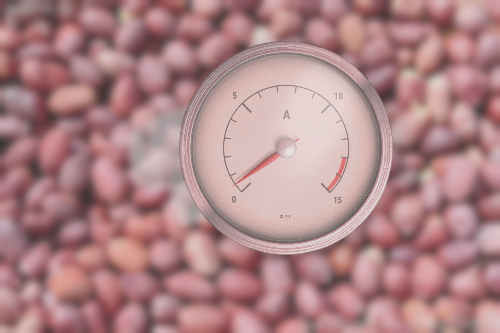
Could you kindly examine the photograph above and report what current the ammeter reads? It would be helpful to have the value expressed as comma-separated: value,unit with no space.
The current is 0.5,A
